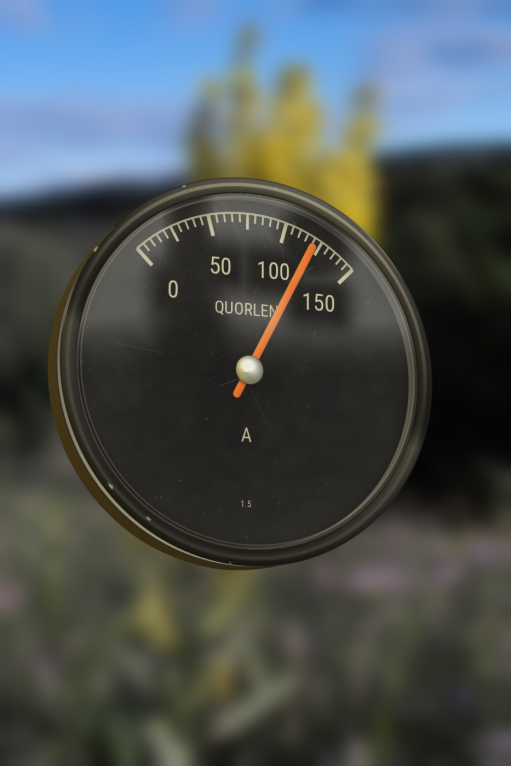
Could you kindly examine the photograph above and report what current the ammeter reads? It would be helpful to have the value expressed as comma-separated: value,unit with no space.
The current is 120,A
